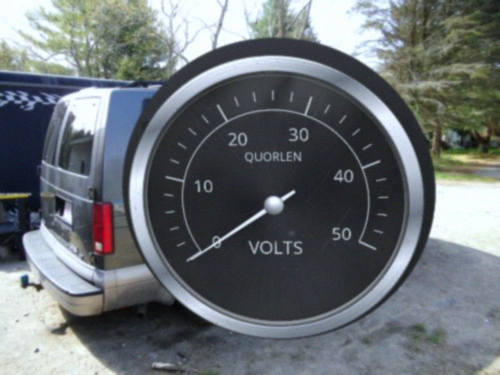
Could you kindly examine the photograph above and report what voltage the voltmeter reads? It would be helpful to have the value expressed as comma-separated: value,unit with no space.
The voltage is 0,V
